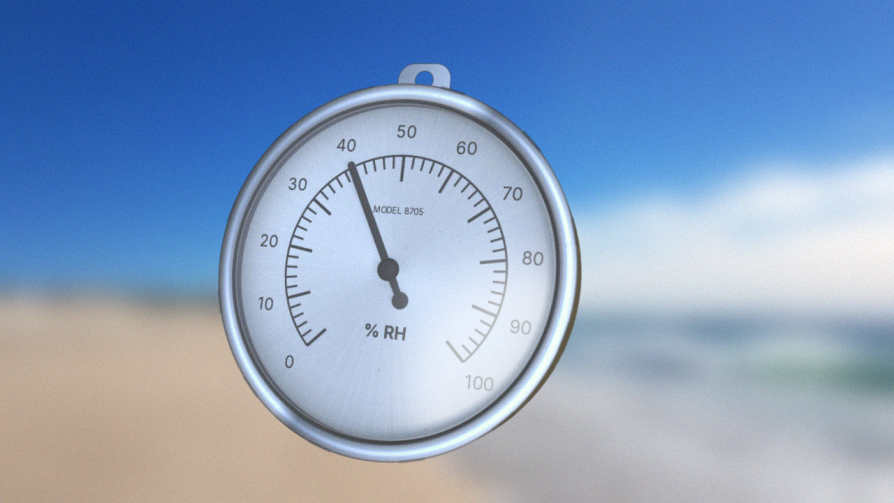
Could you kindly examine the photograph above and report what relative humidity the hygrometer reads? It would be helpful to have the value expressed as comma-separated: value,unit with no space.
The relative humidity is 40,%
